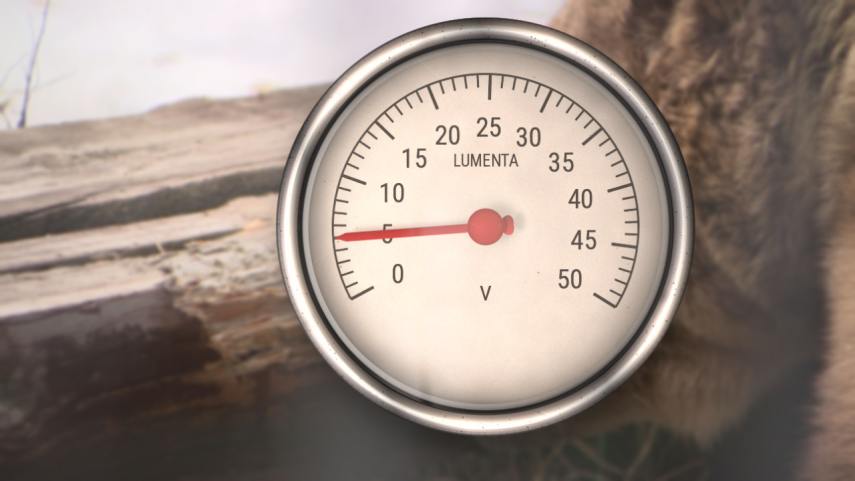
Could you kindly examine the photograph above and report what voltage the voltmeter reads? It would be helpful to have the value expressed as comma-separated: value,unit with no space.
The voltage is 5,V
